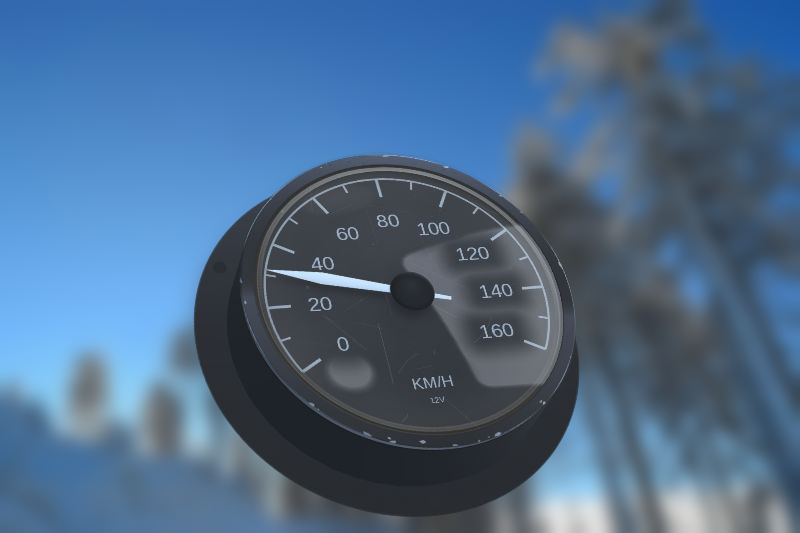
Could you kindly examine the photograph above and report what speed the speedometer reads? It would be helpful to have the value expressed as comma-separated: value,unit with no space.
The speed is 30,km/h
